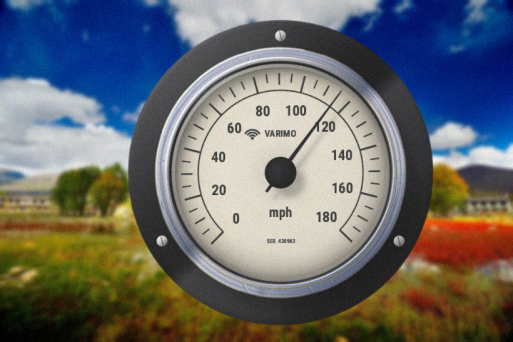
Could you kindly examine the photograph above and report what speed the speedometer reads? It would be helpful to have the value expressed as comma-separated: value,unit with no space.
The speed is 115,mph
